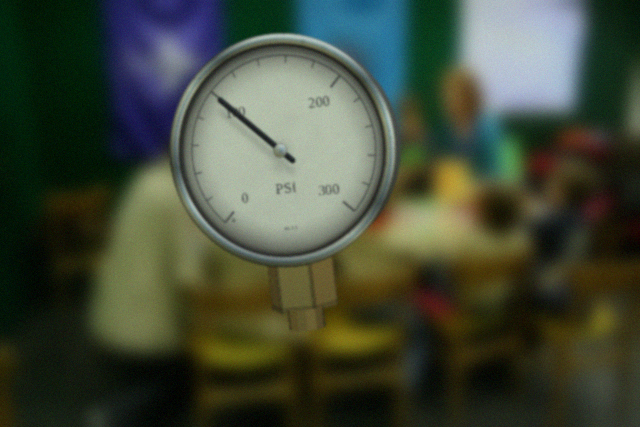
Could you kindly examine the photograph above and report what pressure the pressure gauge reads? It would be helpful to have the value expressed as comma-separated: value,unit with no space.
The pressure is 100,psi
